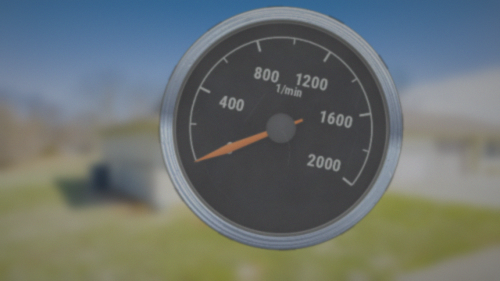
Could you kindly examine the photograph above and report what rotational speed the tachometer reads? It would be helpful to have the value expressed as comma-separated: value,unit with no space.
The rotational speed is 0,rpm
